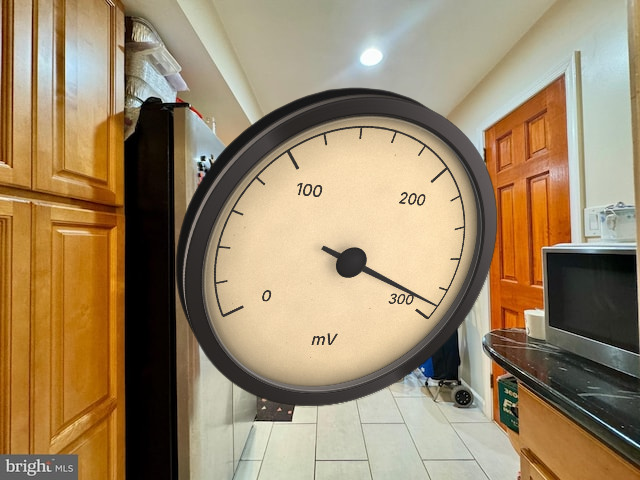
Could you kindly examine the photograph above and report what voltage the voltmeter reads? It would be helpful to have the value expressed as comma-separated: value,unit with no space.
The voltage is 290,mV
